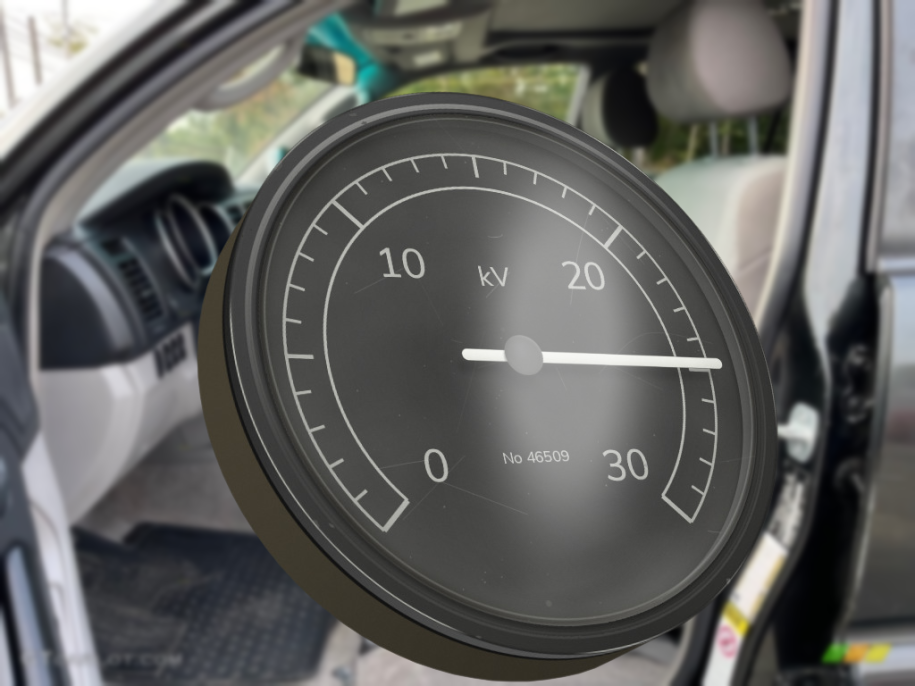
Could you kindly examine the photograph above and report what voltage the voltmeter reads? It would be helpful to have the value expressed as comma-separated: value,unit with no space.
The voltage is 25,kV
